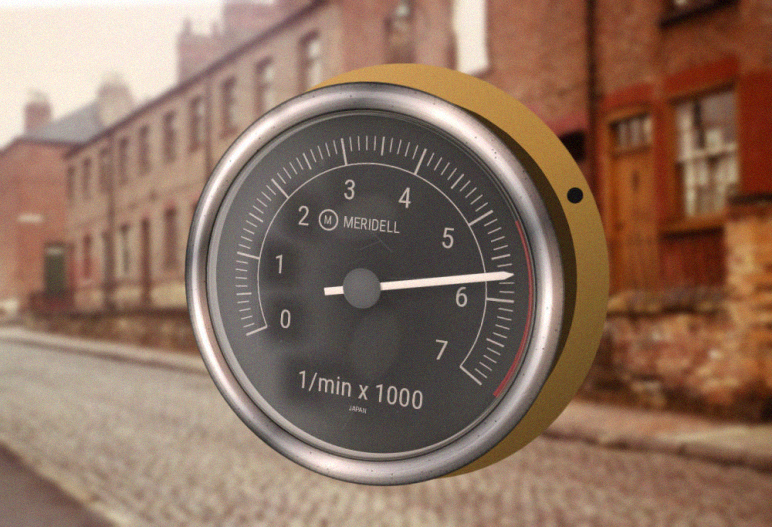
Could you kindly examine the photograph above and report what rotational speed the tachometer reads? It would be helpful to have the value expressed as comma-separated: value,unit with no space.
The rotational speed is 5700,rpm
